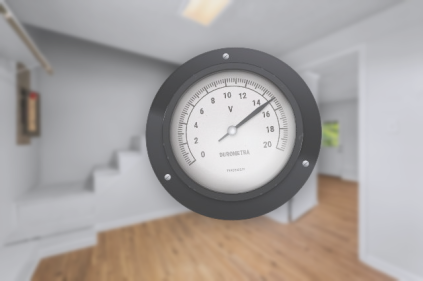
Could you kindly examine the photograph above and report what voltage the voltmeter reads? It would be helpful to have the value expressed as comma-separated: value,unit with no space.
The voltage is 15,V
